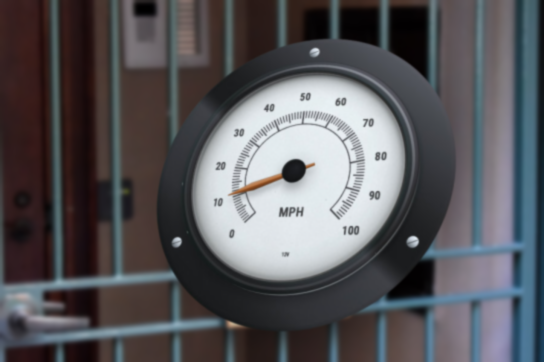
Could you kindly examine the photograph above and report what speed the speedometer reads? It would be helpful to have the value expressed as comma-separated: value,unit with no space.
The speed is 10,mph
